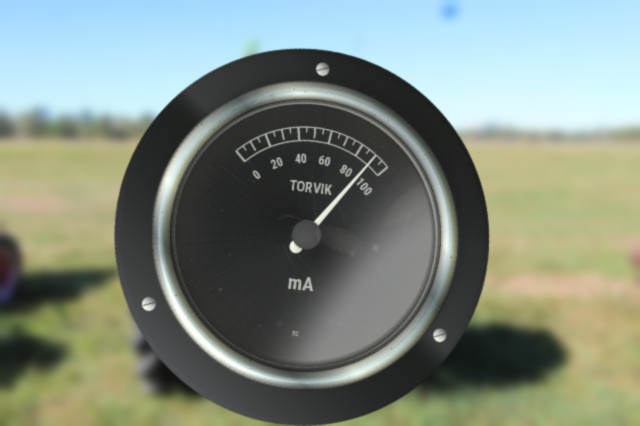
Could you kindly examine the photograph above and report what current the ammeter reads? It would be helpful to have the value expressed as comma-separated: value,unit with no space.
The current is 90,mA
